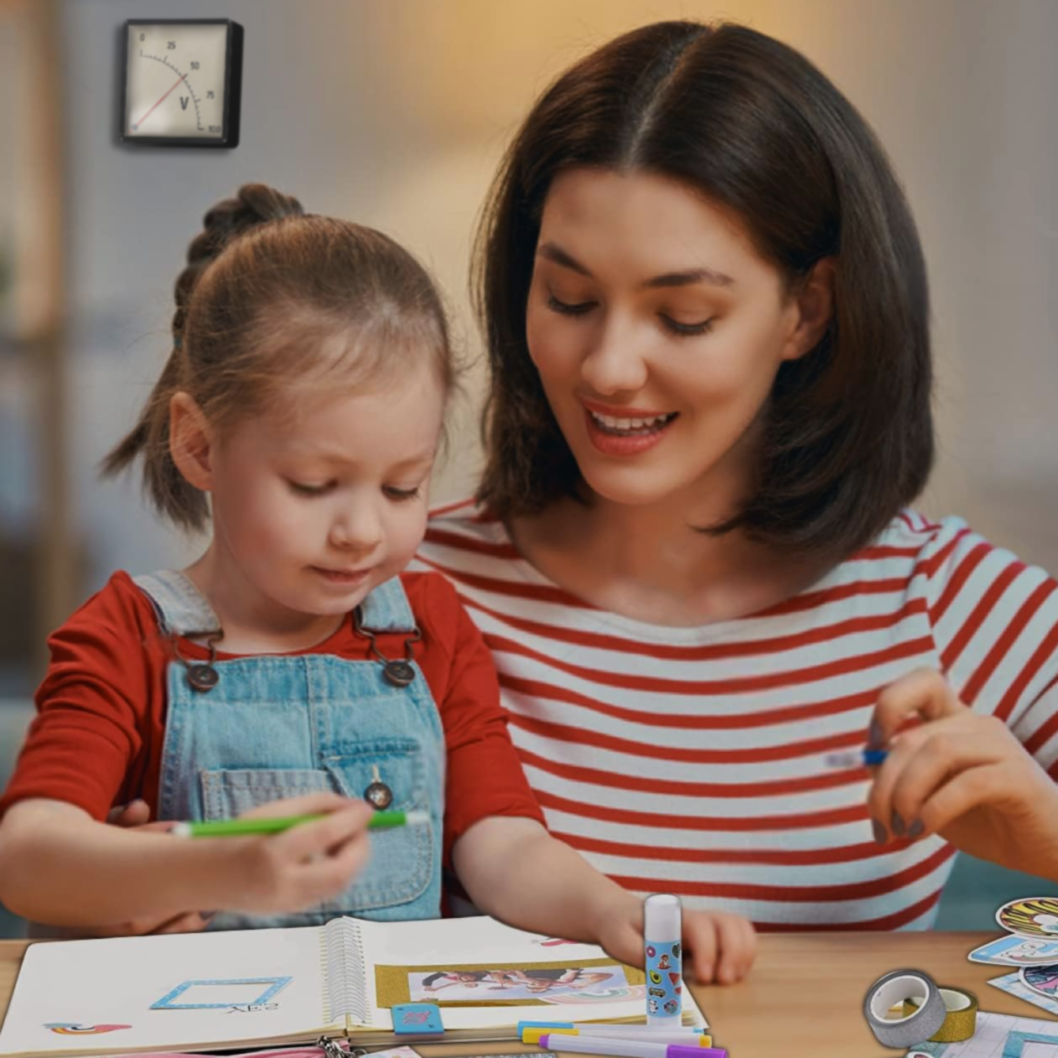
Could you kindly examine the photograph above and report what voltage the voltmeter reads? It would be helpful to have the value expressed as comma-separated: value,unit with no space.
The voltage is 50,V
